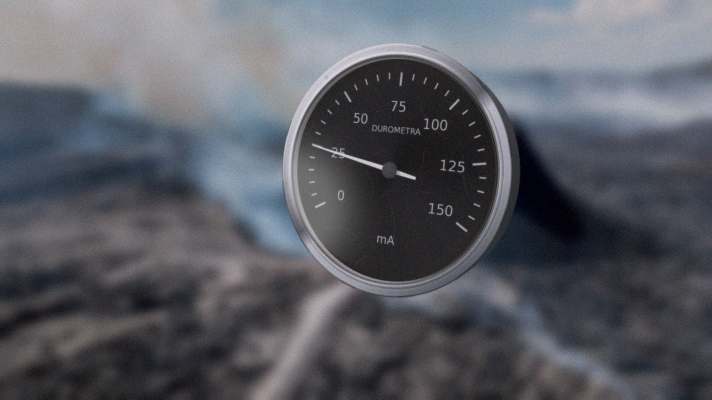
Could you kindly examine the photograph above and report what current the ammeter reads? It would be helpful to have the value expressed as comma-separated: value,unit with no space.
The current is 25,mA
